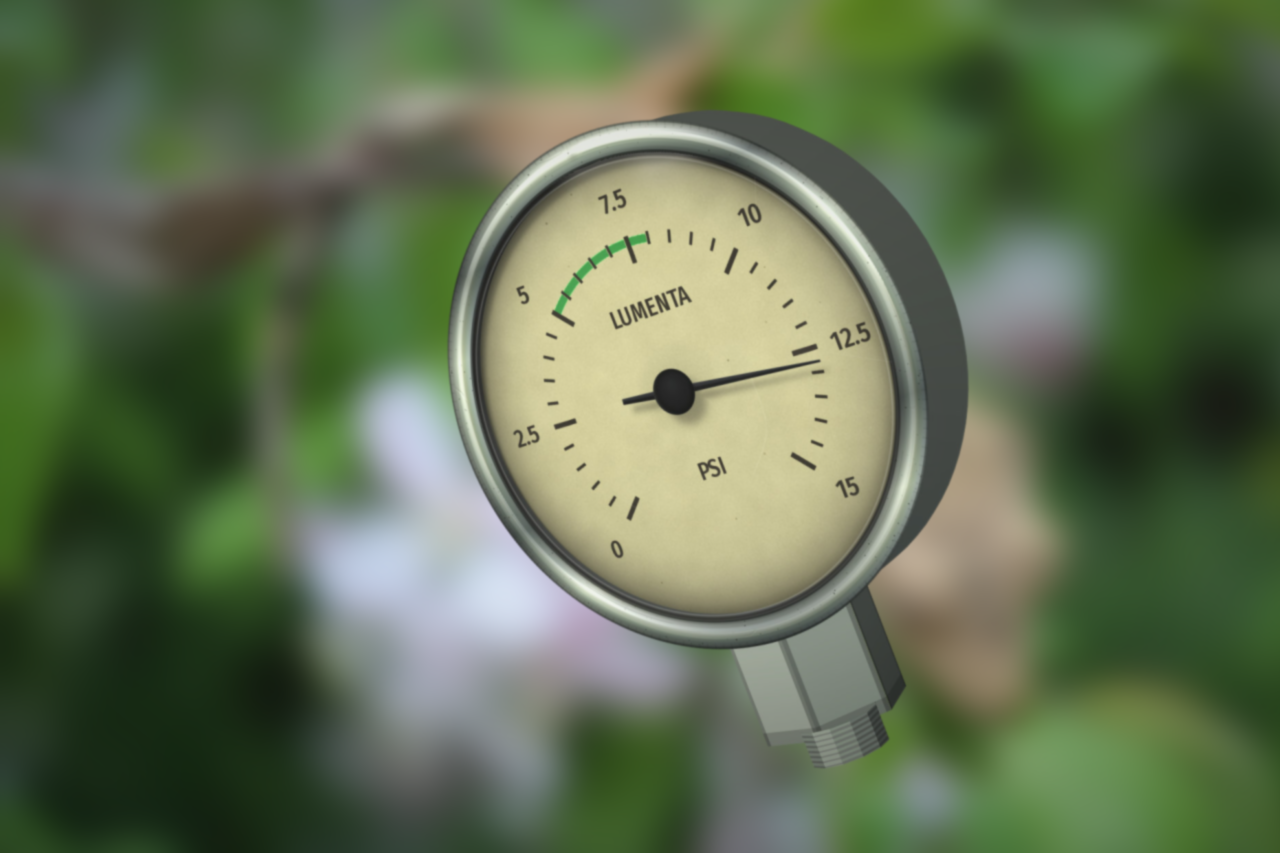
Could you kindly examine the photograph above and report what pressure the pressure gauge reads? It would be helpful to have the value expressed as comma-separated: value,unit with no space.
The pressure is 12.75,psi
